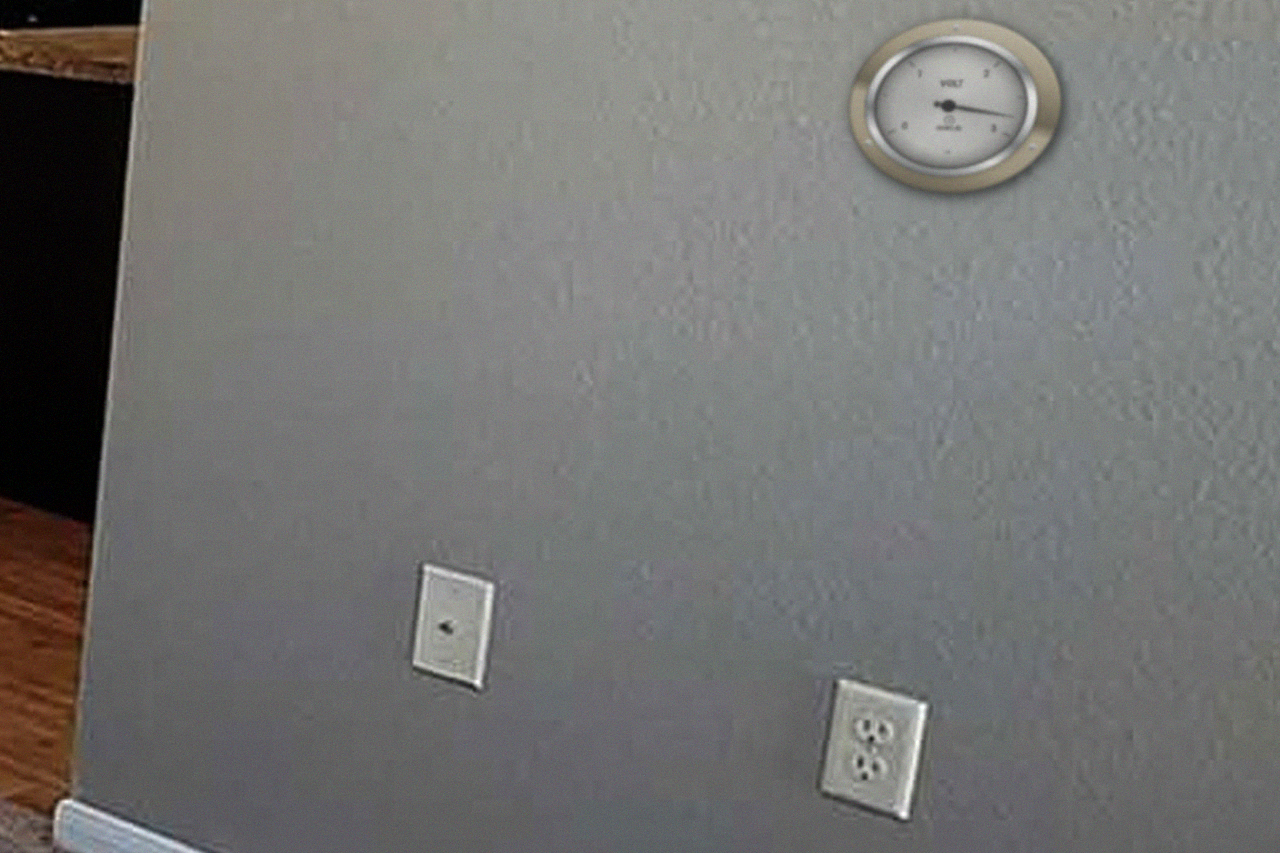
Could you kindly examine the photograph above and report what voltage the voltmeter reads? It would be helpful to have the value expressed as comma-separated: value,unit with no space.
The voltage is 2.75,V
